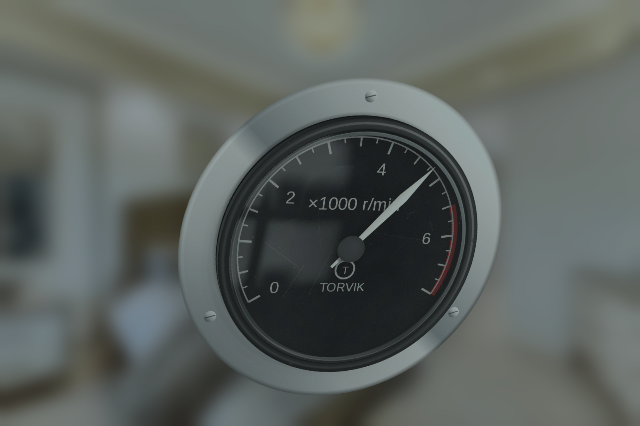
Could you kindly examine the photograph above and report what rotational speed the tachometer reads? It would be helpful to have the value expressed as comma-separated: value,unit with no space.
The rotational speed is 4750,rpm
